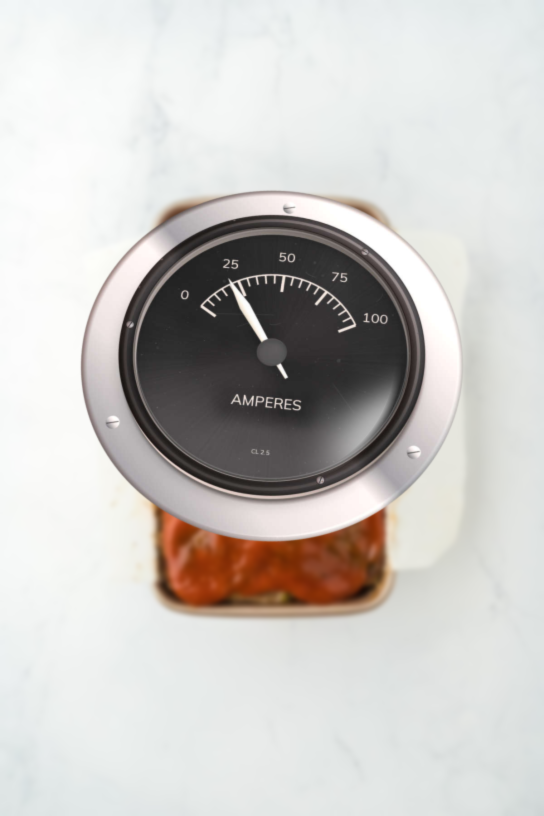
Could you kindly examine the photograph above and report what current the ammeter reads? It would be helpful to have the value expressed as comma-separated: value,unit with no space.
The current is 20,A
